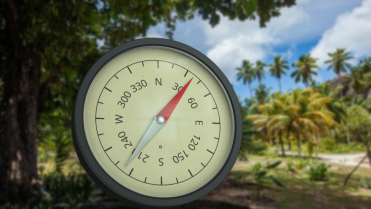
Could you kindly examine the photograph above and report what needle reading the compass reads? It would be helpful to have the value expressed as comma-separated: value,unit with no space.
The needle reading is 37.5,°
